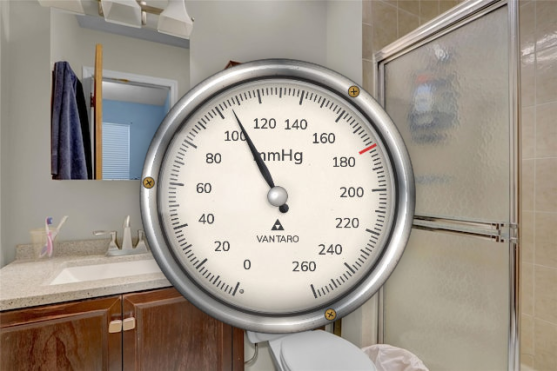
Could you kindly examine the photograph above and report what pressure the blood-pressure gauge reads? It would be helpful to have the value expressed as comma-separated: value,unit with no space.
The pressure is 106,mmHg
